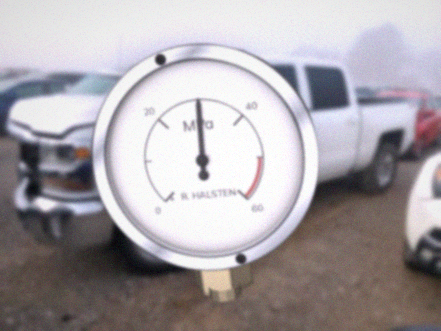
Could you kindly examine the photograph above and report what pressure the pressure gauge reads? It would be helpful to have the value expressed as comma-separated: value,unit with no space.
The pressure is 30,MPa
